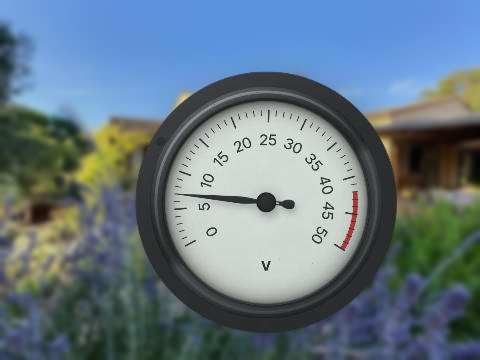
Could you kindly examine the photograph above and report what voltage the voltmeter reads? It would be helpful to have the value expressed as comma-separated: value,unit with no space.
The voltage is 7,V
